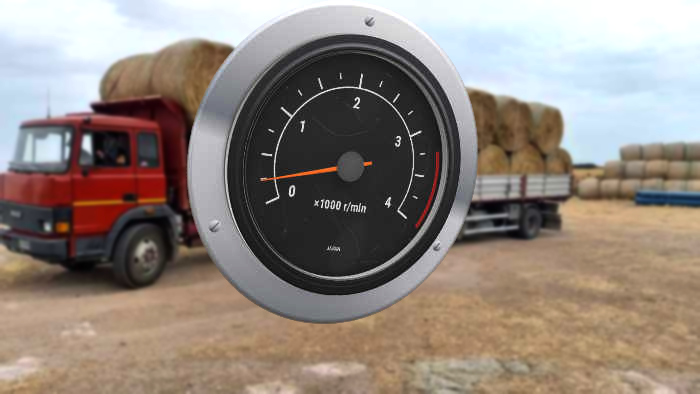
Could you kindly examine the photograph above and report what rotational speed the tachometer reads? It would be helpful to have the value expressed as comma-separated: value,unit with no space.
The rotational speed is 250,rpm
